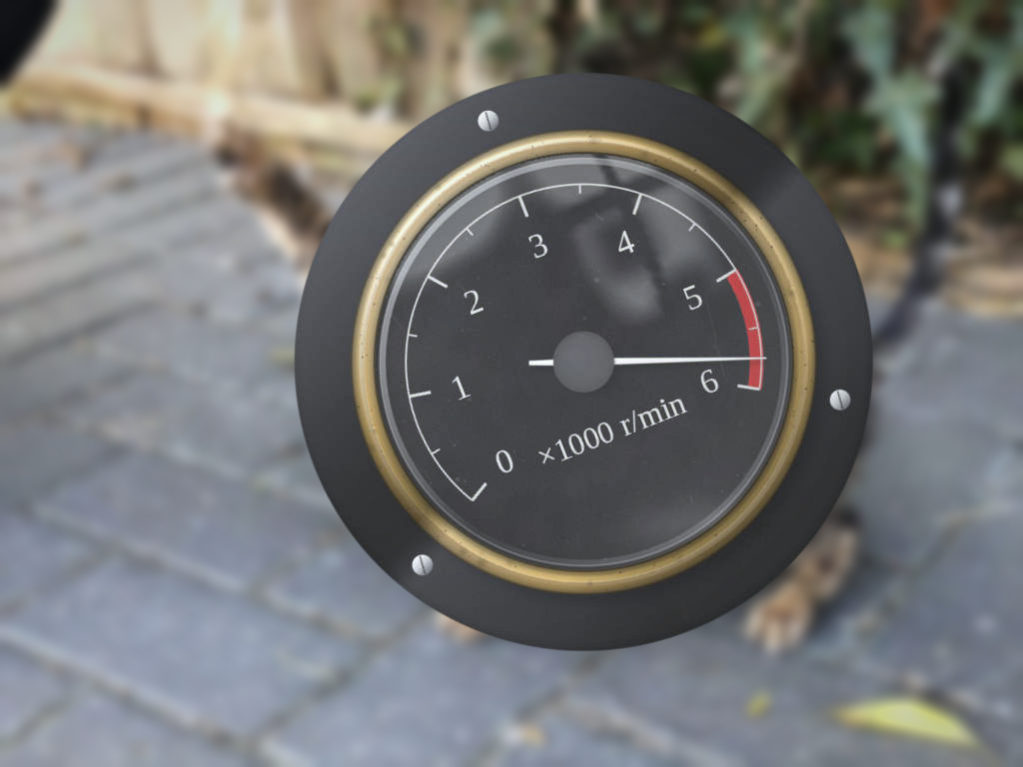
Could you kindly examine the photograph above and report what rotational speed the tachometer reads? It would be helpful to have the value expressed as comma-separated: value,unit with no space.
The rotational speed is 5750,rpm
